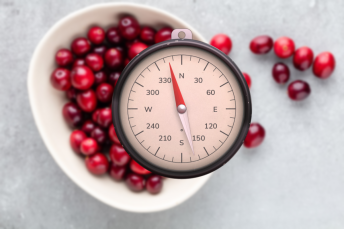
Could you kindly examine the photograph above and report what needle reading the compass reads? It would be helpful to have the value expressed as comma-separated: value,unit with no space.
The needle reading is 345,°
